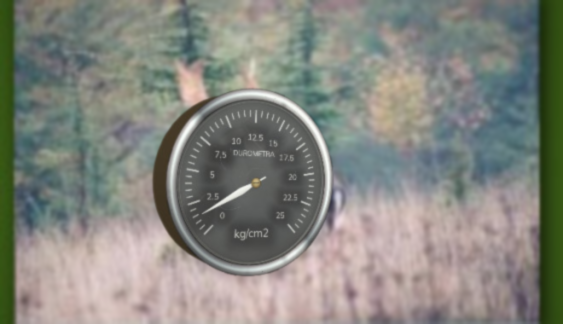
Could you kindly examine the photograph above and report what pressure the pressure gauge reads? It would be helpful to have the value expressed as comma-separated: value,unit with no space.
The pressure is 1.5,kg/cm²
